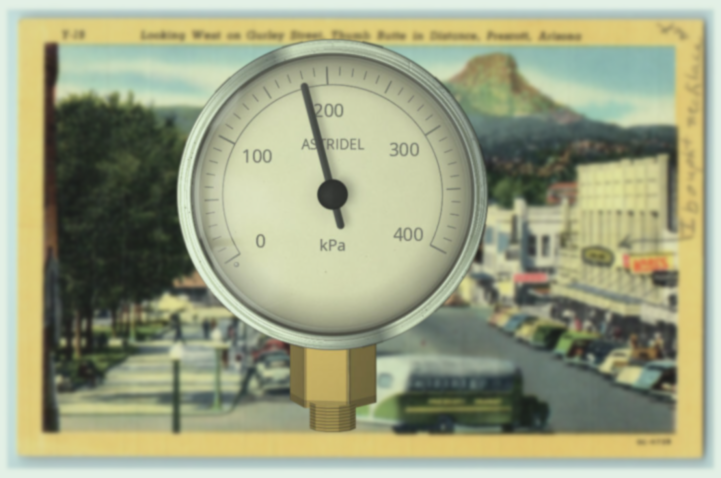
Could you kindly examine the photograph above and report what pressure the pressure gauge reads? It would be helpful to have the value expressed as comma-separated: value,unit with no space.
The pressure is 180,kPa
